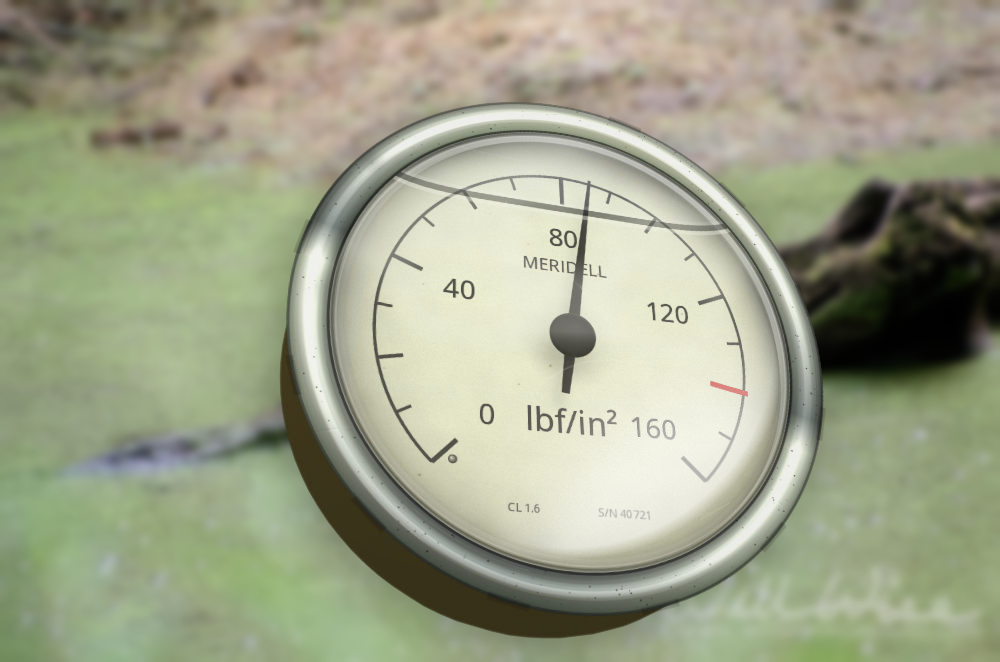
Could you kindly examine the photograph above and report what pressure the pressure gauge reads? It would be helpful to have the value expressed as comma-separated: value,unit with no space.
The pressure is 85,psi
